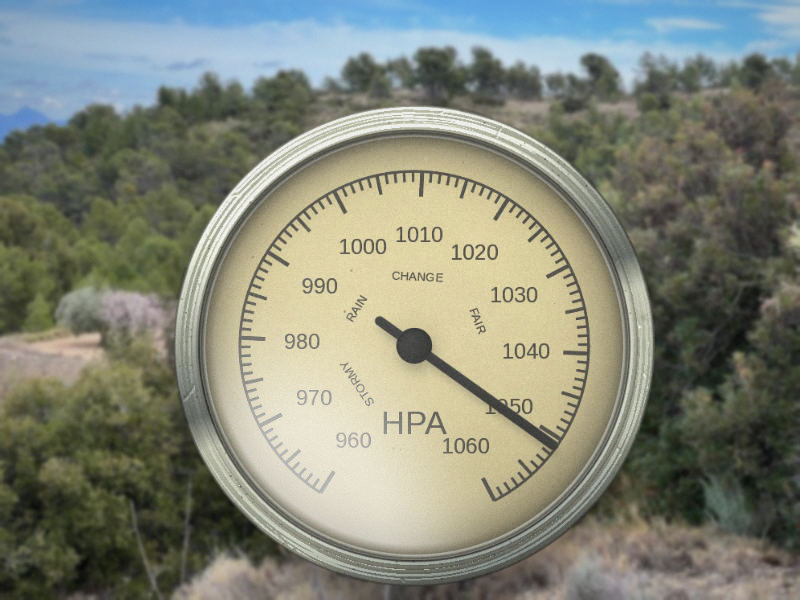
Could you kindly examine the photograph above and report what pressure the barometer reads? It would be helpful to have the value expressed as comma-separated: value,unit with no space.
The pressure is 1051,hPa
